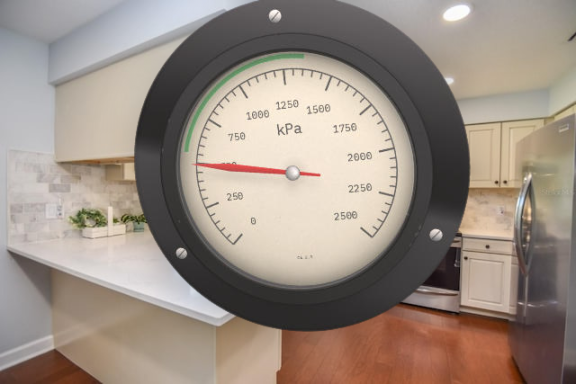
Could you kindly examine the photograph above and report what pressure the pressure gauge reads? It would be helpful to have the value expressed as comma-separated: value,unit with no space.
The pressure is 500,kPa
